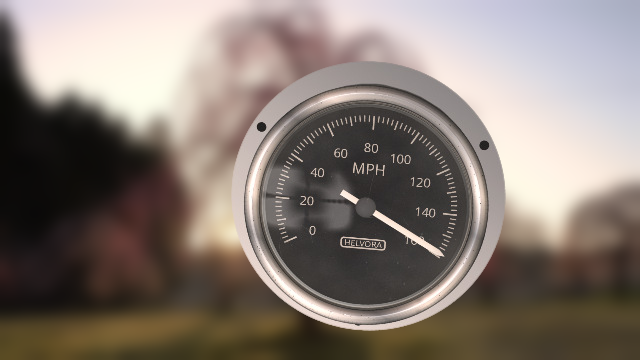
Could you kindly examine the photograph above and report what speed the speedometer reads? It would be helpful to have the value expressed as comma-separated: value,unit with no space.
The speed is 158,mph
